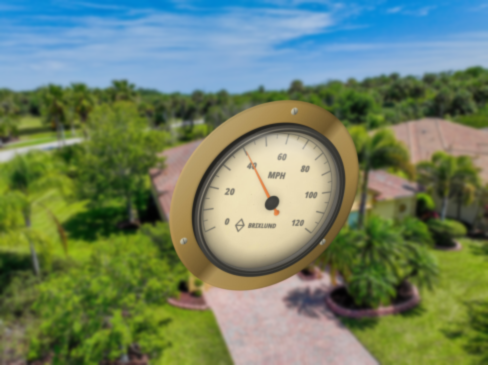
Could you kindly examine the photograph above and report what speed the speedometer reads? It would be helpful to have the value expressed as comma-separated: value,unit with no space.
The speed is 40,mph
